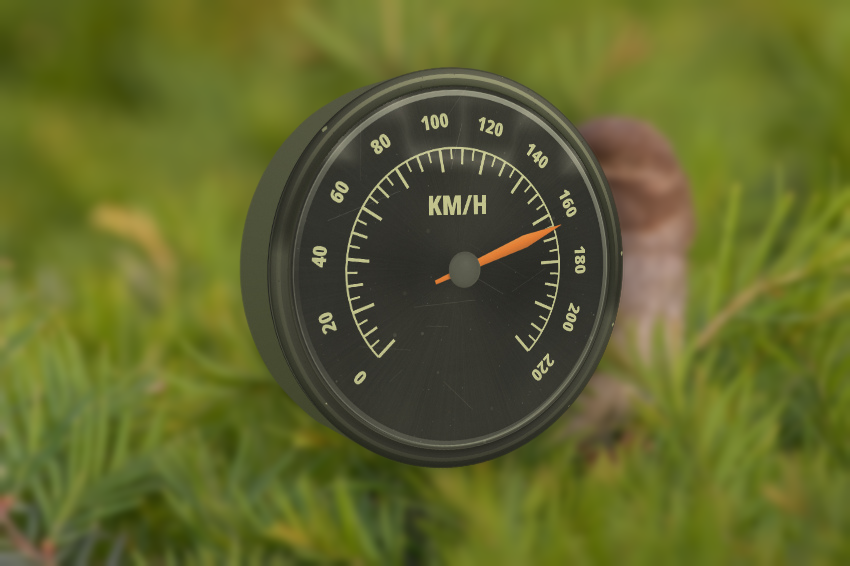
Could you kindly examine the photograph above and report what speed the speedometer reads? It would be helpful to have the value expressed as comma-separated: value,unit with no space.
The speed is 165,km/h
